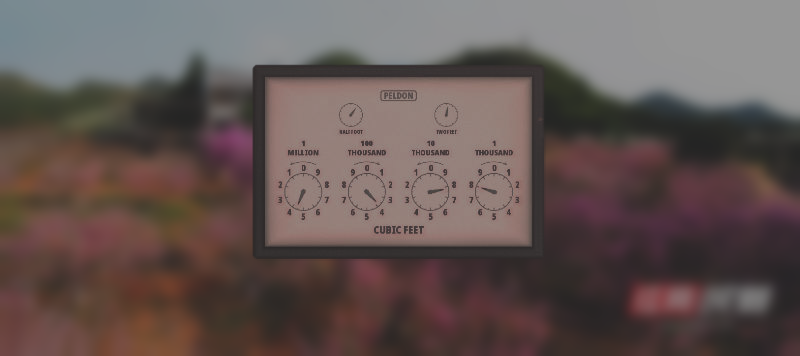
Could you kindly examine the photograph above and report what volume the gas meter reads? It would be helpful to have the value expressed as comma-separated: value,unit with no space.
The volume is 437800,ft³
